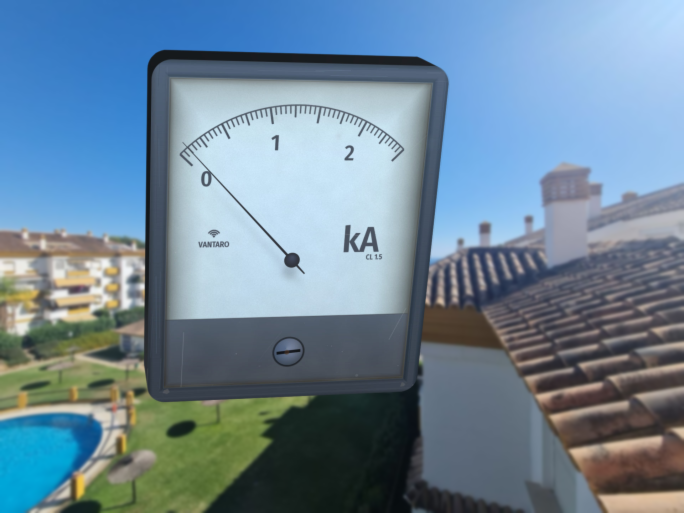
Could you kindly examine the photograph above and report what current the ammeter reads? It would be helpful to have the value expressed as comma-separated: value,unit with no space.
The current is 0.1,kA
